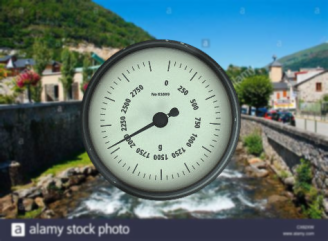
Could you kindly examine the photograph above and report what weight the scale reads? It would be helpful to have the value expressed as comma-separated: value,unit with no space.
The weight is 2050,g
